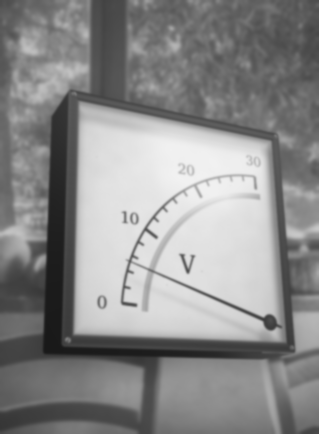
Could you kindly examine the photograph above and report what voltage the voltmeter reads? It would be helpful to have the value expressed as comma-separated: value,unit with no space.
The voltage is 5,V
